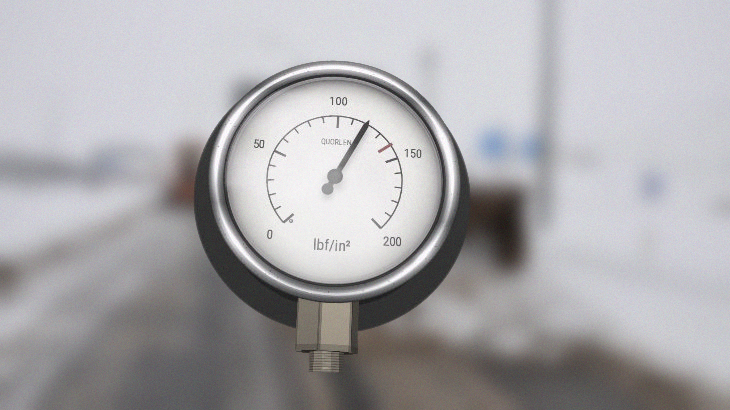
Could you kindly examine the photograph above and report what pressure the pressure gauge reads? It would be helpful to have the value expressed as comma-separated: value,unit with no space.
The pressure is 120,psi
